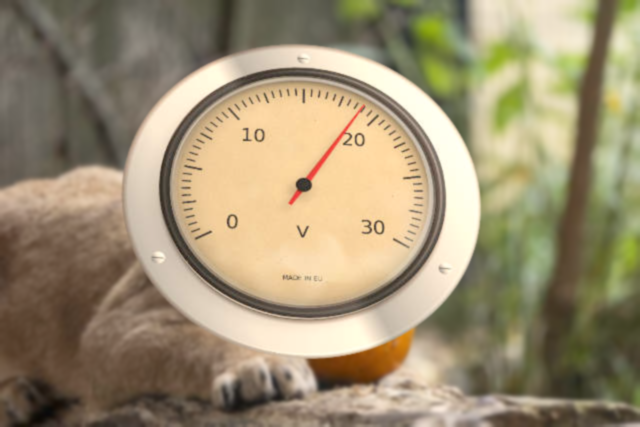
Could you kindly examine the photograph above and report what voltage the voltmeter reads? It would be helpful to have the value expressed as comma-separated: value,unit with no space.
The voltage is 19,V
